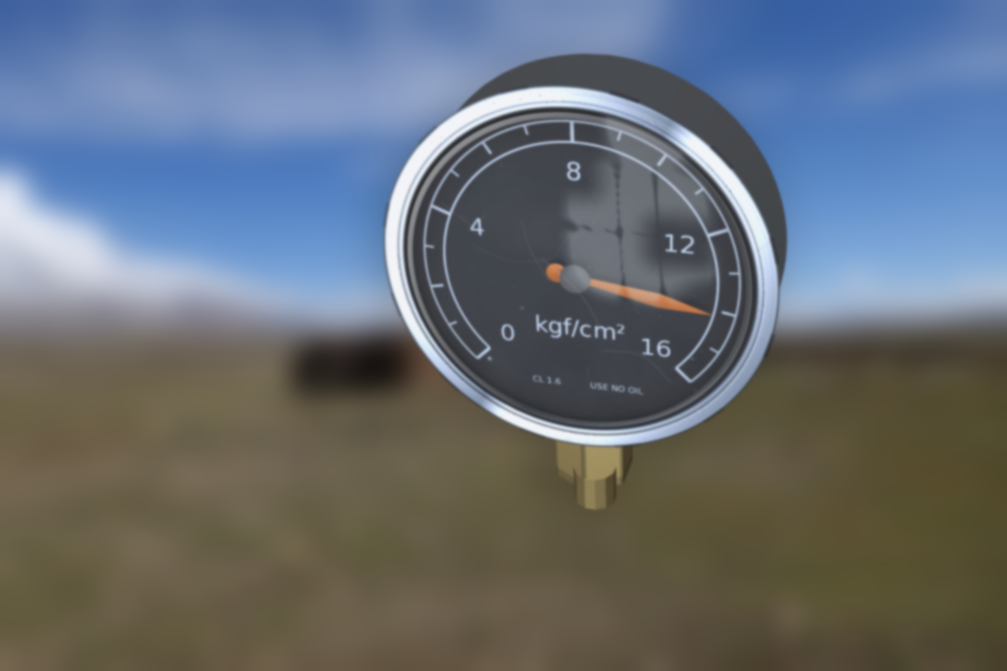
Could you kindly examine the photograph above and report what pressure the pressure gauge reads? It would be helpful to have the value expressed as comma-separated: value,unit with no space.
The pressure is 14,kg/cm²
